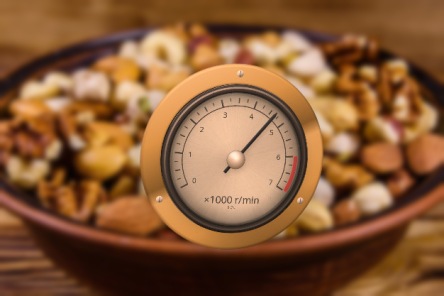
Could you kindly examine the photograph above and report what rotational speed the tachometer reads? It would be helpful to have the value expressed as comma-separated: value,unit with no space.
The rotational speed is 4625,rpm
